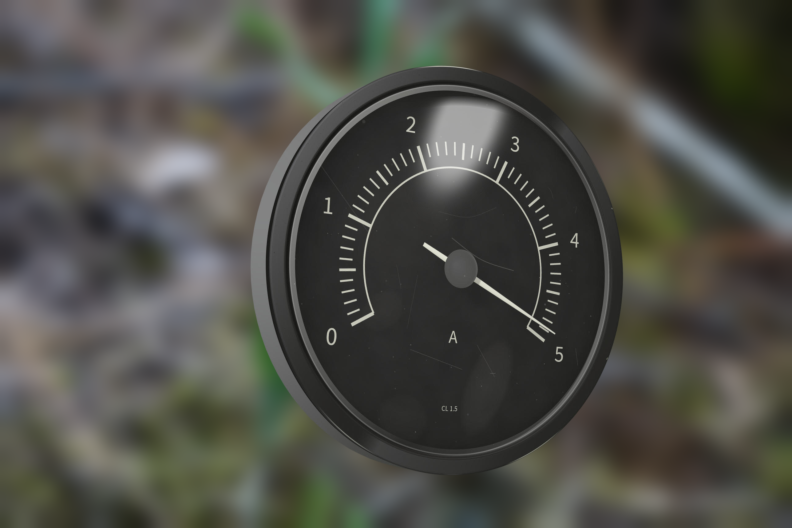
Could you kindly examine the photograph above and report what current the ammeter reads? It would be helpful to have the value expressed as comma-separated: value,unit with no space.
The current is 4.9,A
